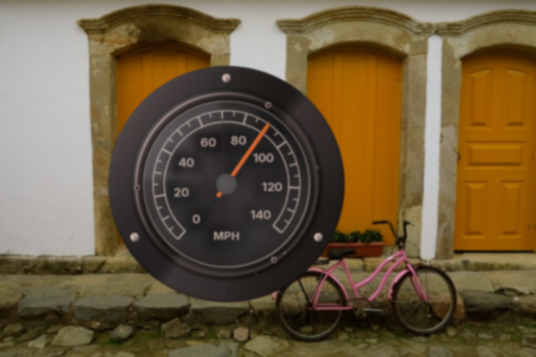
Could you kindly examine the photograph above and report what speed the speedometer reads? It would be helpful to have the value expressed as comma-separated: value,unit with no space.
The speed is 90,mph
